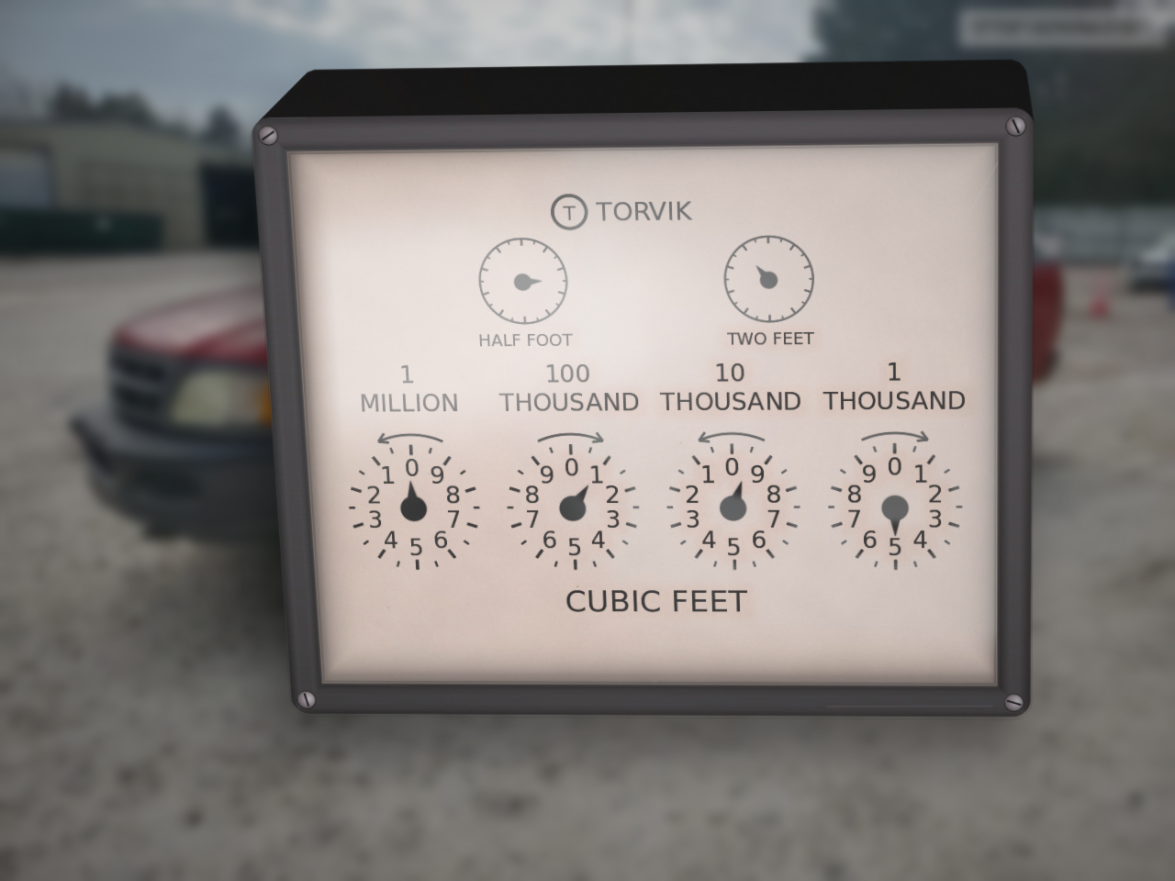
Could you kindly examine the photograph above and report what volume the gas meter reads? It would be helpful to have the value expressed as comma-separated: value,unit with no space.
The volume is 9500,ft³
